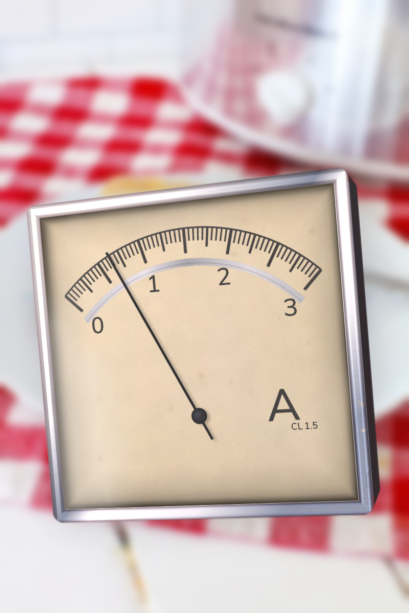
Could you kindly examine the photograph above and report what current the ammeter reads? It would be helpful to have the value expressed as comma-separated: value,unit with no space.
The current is 0.65,A
